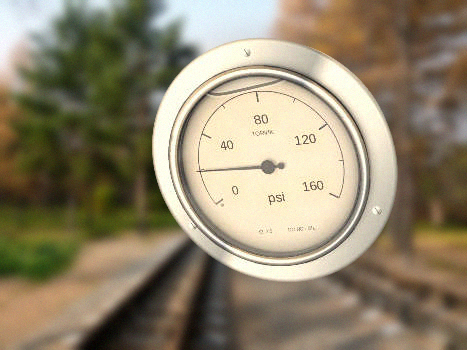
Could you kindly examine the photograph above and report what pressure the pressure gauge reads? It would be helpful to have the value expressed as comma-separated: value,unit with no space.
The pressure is 20,psi
